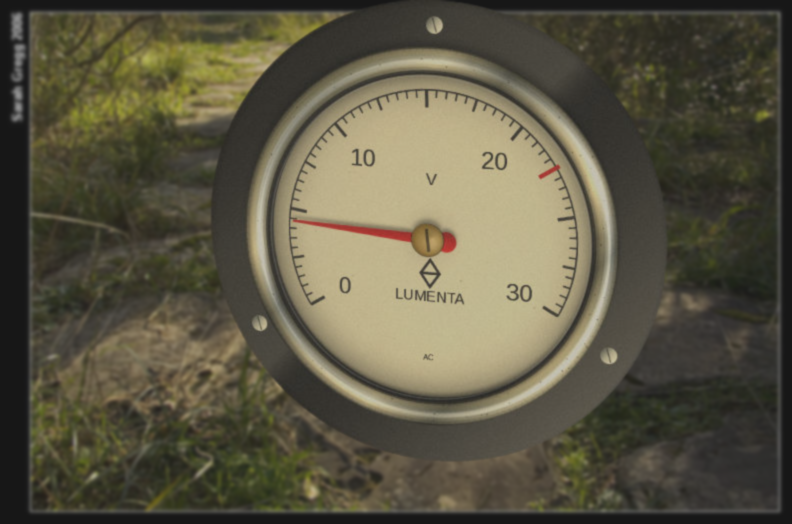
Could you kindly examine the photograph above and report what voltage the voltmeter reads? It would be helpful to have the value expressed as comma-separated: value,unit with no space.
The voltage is 4.5,V
